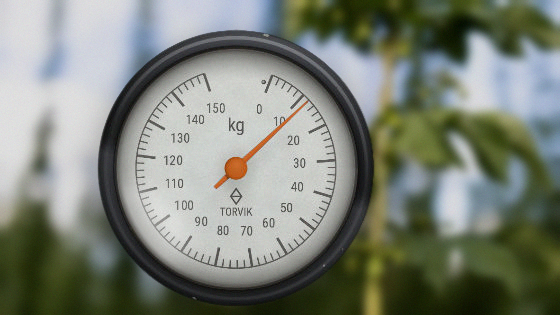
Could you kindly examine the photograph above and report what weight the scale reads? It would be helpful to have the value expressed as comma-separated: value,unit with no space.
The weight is 12,kg
